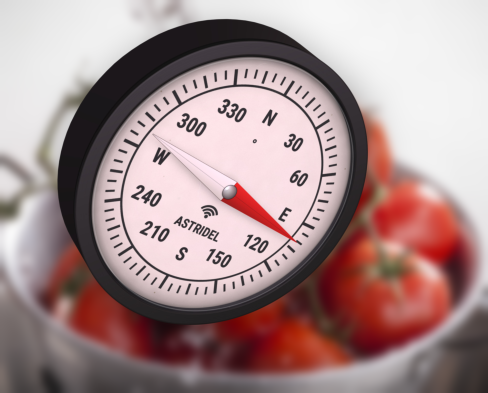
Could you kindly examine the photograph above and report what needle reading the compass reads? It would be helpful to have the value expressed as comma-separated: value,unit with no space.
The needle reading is 100,°
